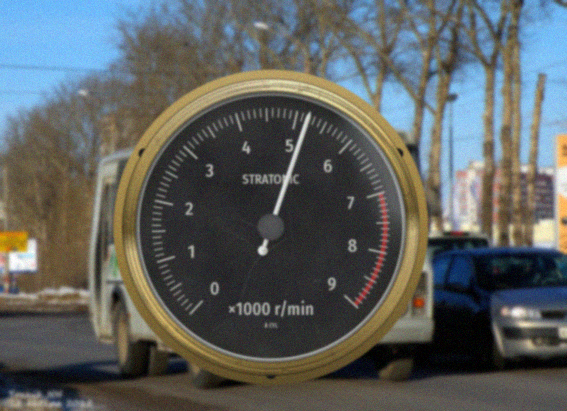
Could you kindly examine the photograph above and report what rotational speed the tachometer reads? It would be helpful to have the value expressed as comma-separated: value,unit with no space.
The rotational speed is 5200,rpm
